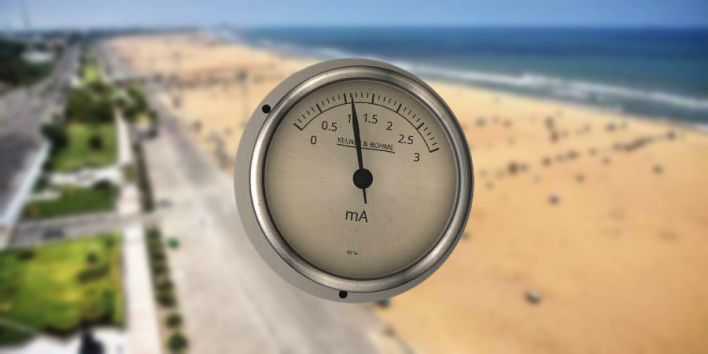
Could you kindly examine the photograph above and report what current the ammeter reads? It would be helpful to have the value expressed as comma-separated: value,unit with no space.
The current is 1.1,mA
